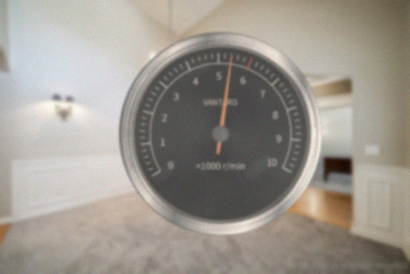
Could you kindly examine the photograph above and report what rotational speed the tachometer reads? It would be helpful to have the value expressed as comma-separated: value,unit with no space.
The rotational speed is 5400,rpm
